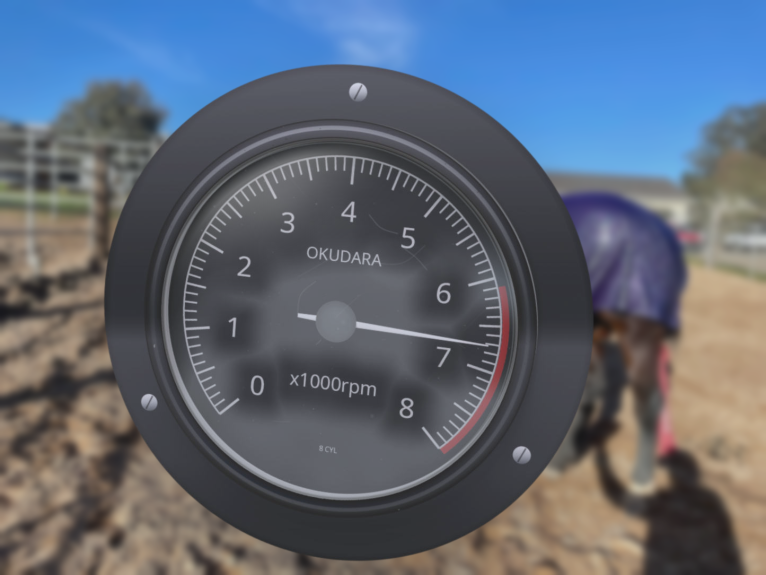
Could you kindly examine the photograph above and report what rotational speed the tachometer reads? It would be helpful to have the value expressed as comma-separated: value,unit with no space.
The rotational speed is 6700,rpm
